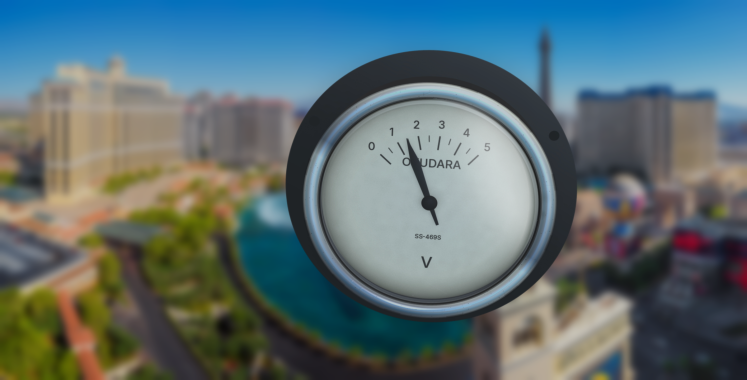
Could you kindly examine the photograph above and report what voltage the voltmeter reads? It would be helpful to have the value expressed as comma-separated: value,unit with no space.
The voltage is 1.5,V
